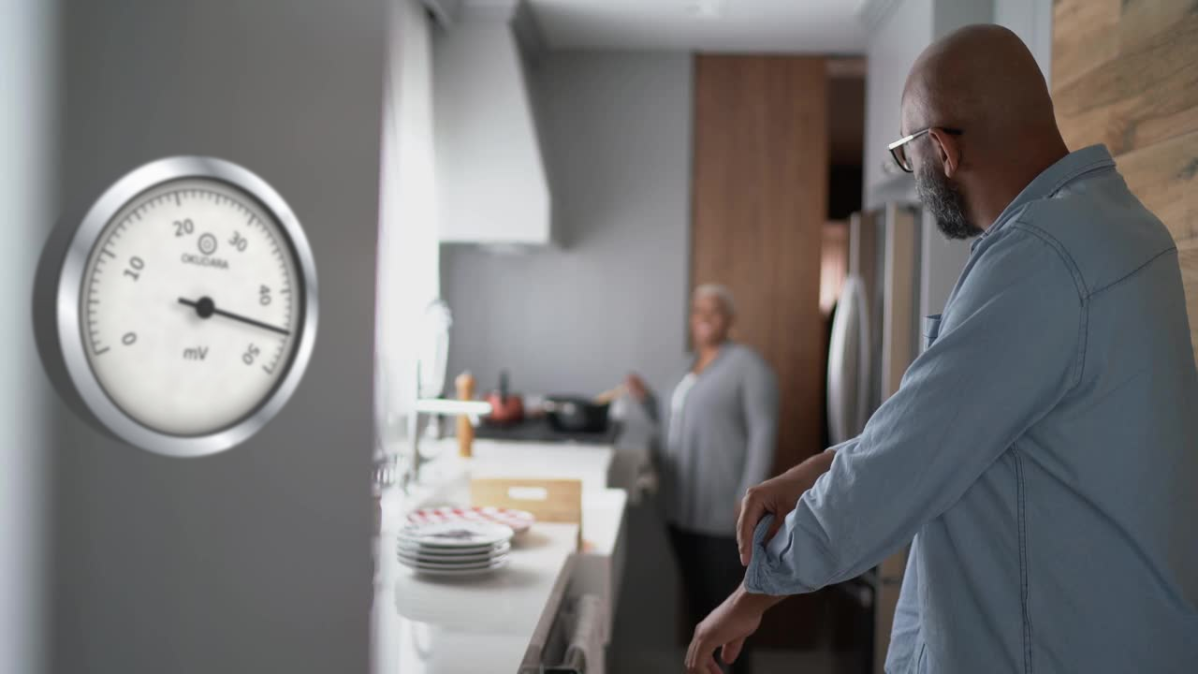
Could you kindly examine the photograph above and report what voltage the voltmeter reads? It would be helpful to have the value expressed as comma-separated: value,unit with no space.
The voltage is 45,mV
